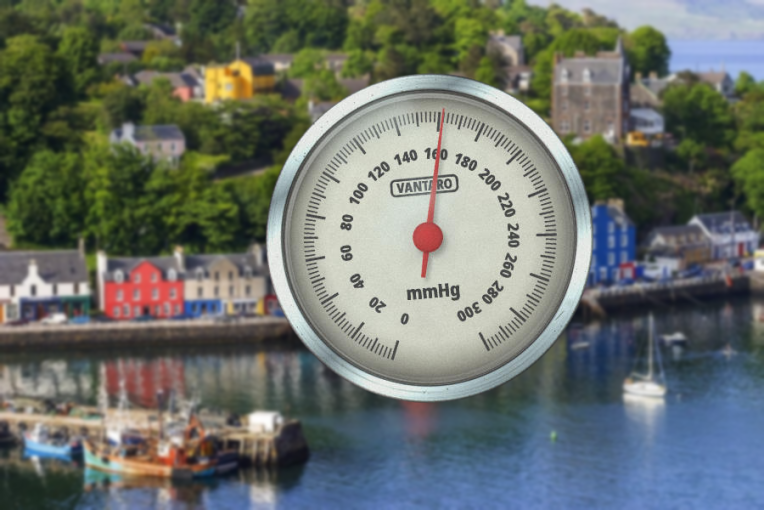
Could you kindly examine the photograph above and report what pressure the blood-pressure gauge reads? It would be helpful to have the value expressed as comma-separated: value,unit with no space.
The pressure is 162,mmHg
